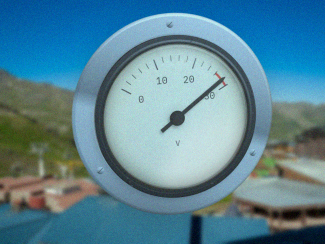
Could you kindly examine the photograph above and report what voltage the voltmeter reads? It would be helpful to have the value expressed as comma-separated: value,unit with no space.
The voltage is 28,V
